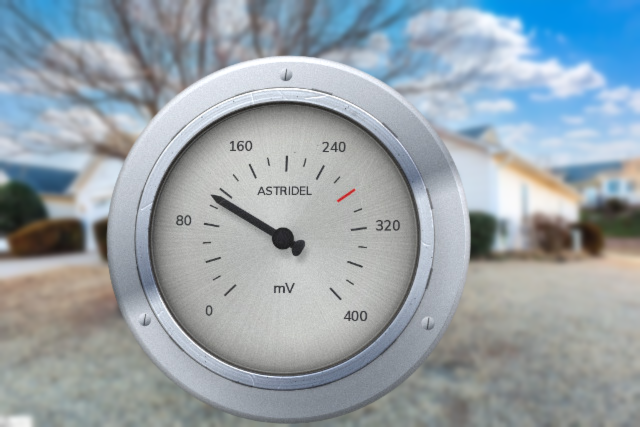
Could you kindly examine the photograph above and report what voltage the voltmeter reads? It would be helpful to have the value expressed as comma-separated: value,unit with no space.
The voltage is 110,mV
